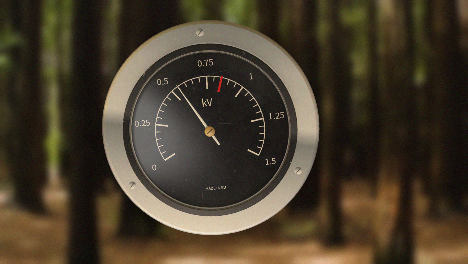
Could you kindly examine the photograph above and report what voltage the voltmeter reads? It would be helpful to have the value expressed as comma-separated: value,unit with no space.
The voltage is 0.55,kV
